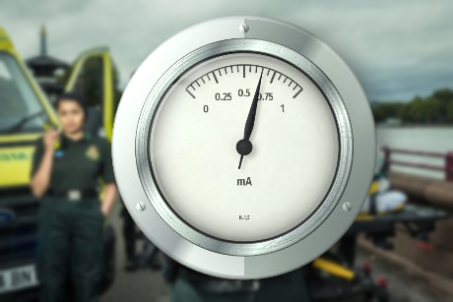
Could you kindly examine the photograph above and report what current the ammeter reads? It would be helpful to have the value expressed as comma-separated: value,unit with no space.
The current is 0.65,mA
